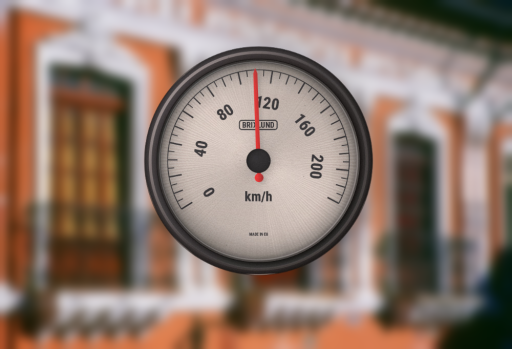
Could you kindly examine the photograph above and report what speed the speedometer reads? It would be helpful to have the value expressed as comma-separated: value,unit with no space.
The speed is 110,km/h
